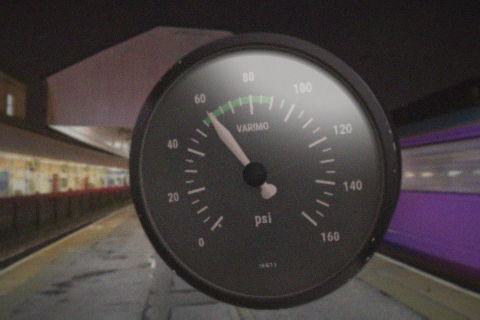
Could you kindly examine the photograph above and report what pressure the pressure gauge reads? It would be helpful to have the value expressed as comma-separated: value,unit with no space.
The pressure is 60,psi
